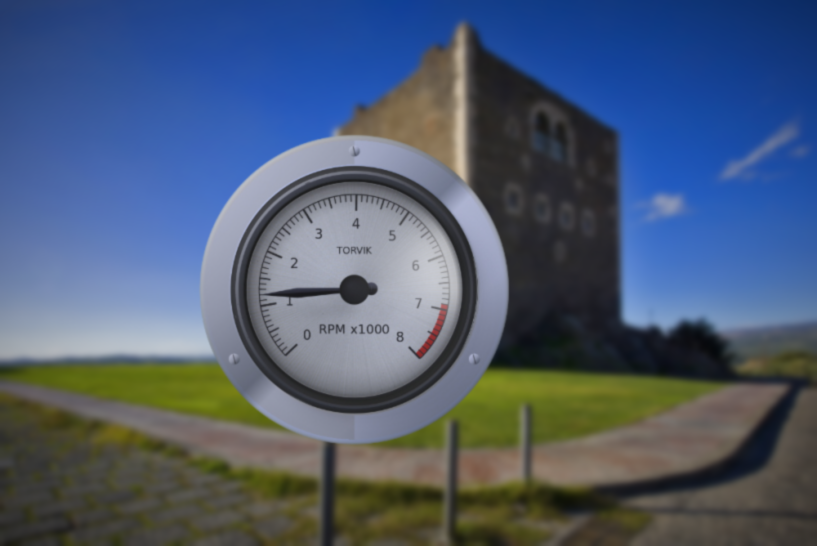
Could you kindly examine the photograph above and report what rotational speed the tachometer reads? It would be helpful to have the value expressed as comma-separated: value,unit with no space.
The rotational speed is 1200,rpm
